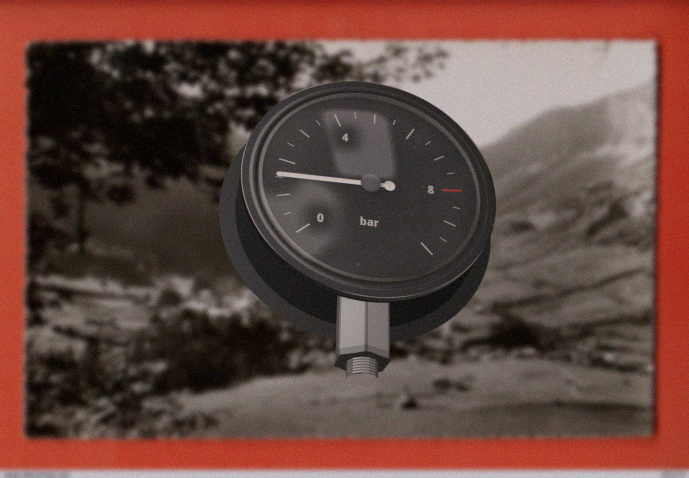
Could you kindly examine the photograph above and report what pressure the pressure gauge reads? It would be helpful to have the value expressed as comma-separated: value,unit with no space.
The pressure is 1.5,bar
